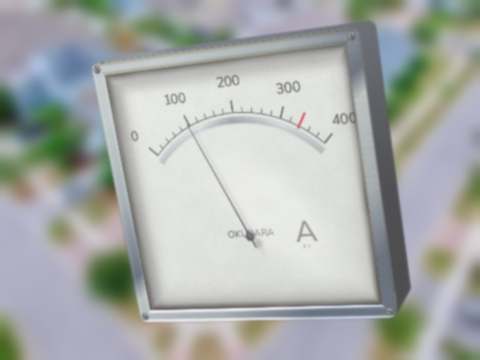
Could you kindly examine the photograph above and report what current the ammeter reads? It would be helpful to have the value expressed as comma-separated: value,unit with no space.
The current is 100,A
